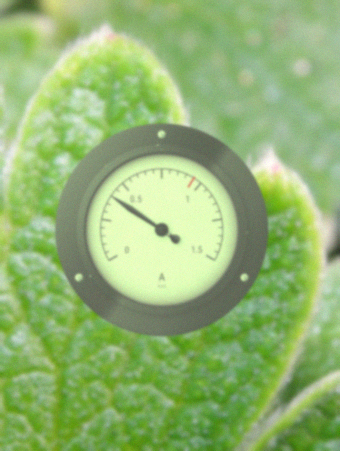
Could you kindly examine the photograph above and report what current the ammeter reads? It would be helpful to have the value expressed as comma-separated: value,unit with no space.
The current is 0.4,A
